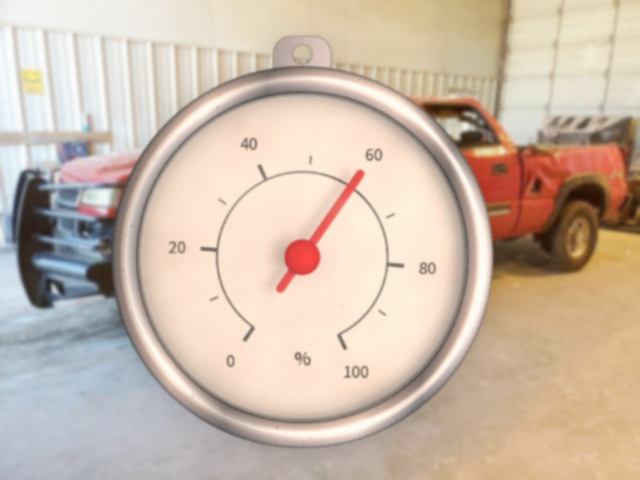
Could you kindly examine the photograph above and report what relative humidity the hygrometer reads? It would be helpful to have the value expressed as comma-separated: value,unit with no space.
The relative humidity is 60,%
